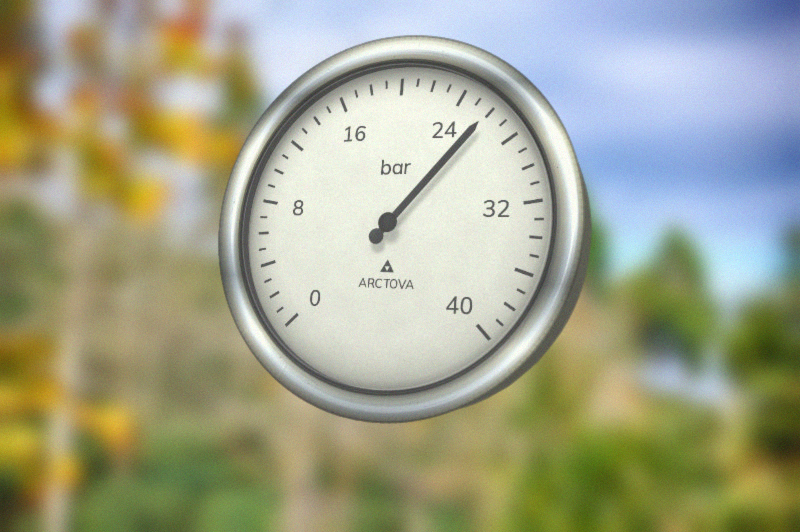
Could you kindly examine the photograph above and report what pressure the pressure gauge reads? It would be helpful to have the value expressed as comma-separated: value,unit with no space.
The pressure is 26,bar
